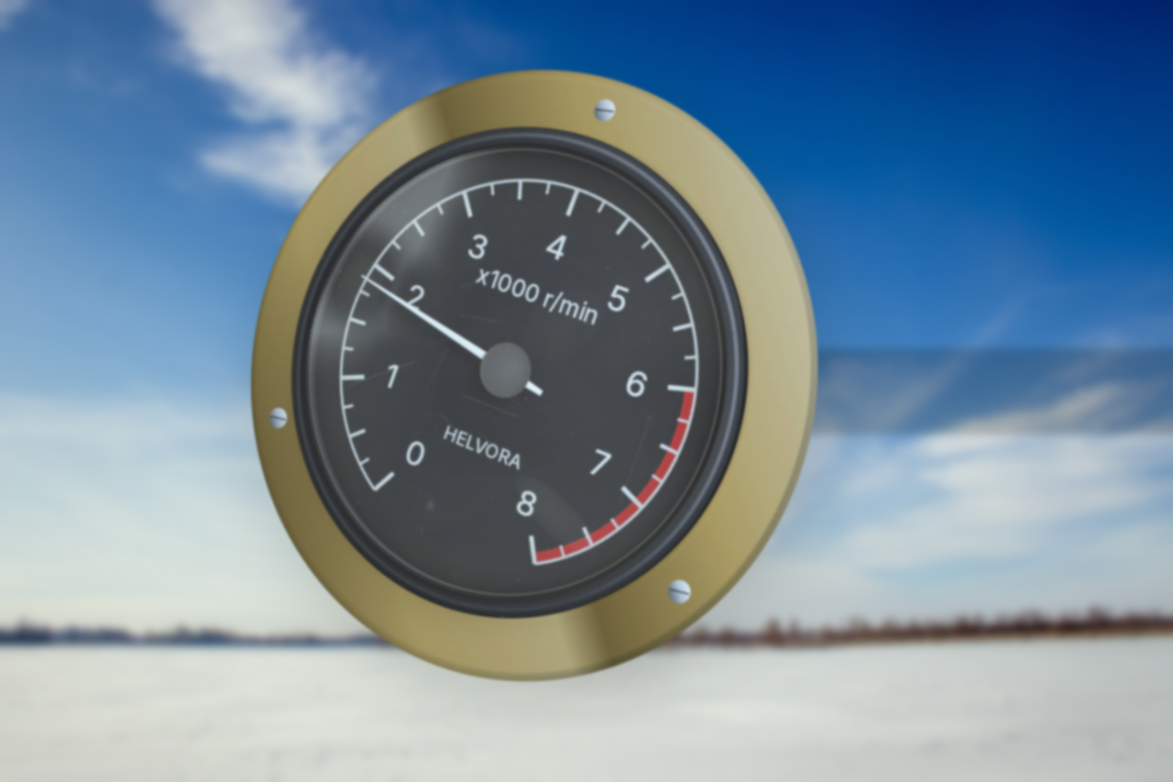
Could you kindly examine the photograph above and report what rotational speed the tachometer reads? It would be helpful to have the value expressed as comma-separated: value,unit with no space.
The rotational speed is 1875,rpm
